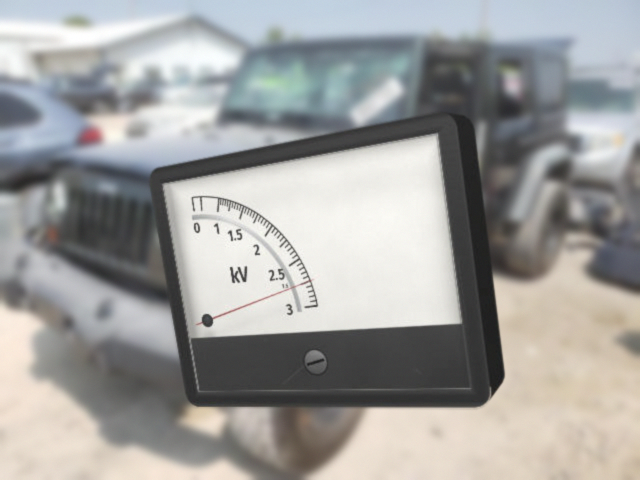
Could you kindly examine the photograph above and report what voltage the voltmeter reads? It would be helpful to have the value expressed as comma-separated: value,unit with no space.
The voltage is 2.75,kV
